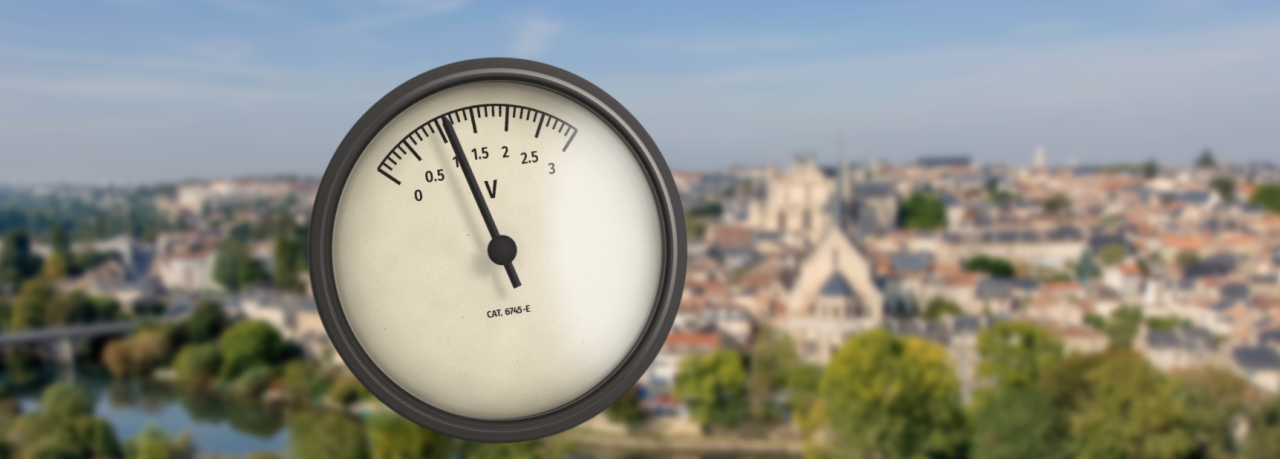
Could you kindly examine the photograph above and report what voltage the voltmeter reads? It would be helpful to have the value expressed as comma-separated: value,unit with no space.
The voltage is 1.1,V
